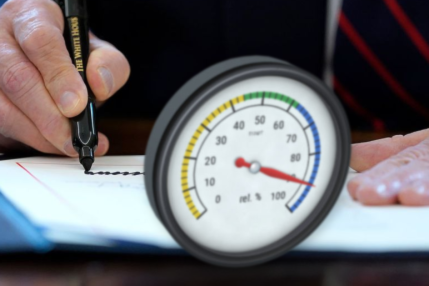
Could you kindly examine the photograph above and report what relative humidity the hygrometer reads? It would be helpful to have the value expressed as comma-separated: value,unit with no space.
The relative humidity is 90,%
